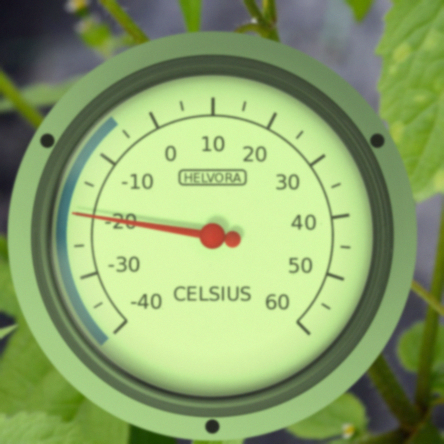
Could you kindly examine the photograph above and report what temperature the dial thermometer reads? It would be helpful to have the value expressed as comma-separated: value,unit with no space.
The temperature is -20,°C
